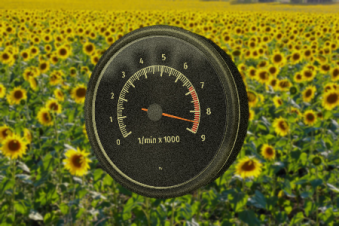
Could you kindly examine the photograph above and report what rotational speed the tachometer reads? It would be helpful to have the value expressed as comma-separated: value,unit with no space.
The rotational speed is 8500,rpm
